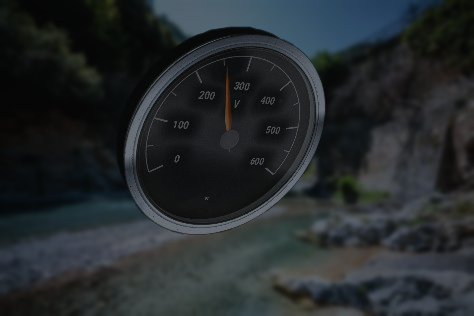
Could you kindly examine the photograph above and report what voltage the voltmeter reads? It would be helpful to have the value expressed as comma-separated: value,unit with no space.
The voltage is 250,V
